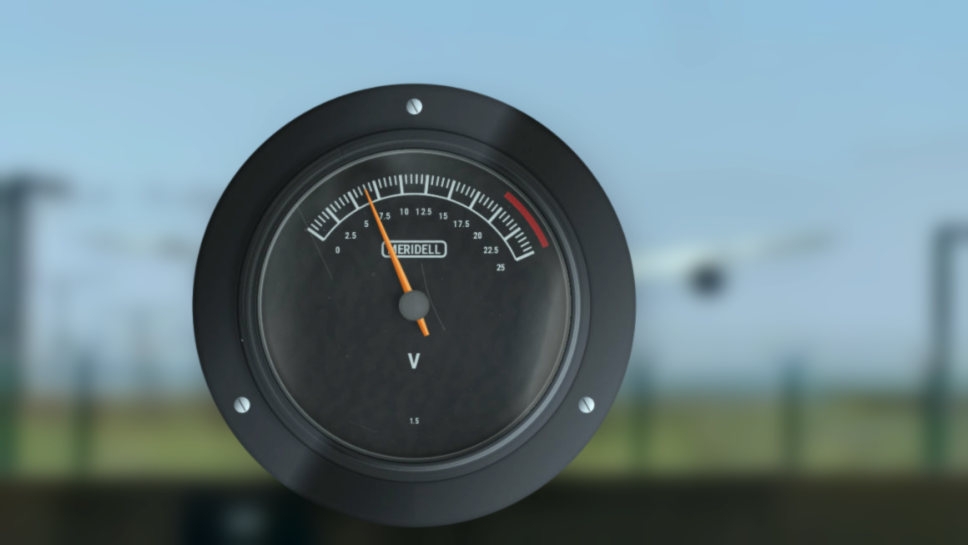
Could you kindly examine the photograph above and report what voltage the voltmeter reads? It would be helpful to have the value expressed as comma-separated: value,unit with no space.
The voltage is 6.5,V
